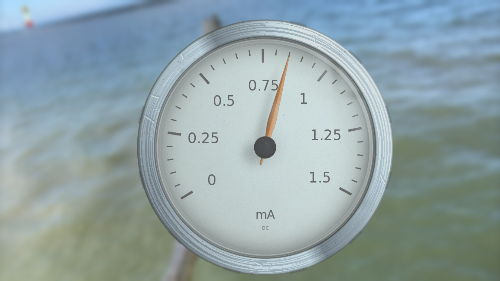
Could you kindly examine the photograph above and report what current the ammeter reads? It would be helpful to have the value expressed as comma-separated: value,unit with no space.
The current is 0.85,mA
